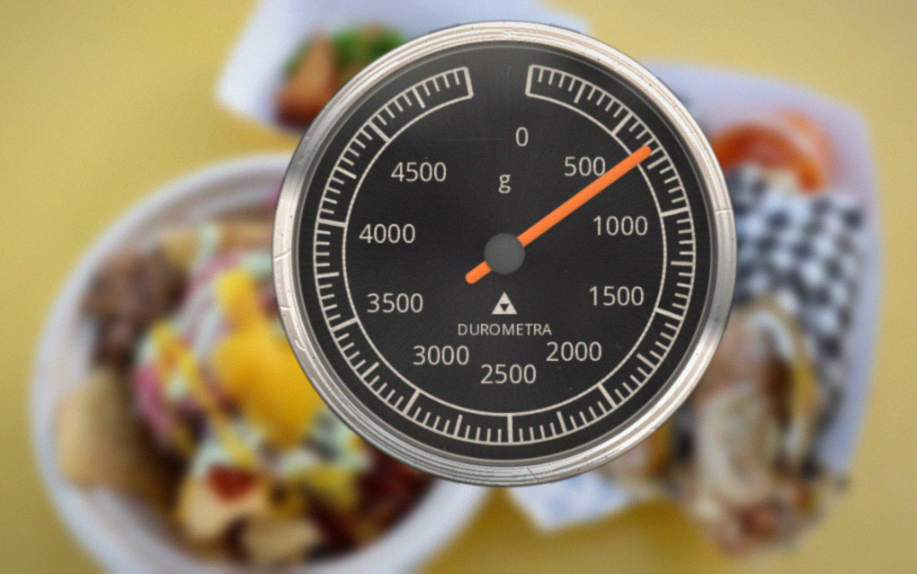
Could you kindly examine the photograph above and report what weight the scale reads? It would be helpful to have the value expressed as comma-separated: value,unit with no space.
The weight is 675,g
